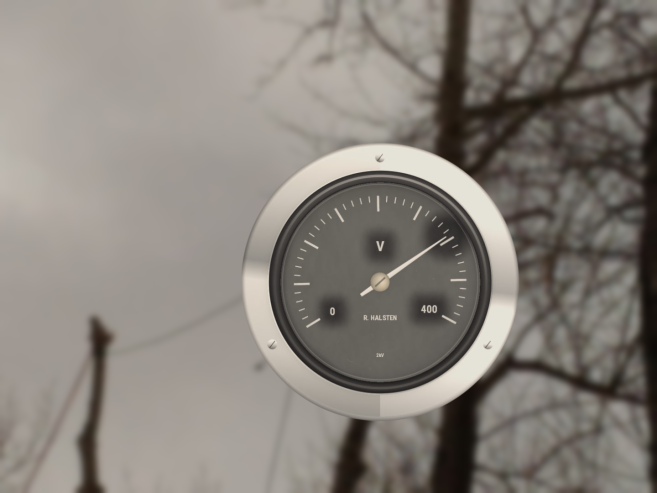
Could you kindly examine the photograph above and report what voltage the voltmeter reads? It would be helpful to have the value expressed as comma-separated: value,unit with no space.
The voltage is 295,V
